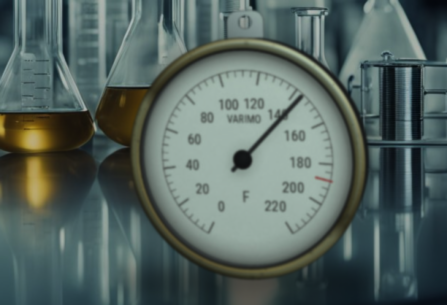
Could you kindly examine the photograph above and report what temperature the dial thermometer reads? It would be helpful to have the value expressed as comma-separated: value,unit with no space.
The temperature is 144,°F
